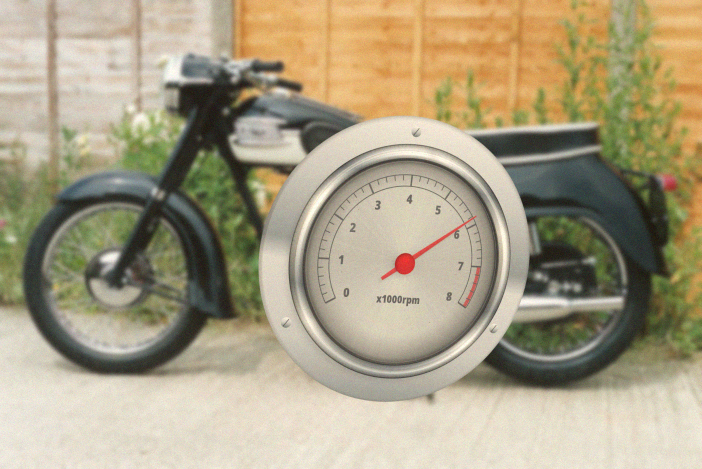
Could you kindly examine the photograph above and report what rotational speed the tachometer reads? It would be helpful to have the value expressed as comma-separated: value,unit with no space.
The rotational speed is 5800,rpm
